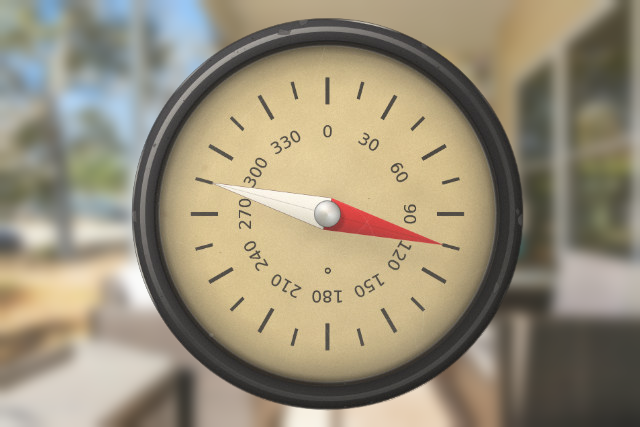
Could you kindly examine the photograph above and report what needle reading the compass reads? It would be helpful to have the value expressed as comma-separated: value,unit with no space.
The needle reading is 105,°
